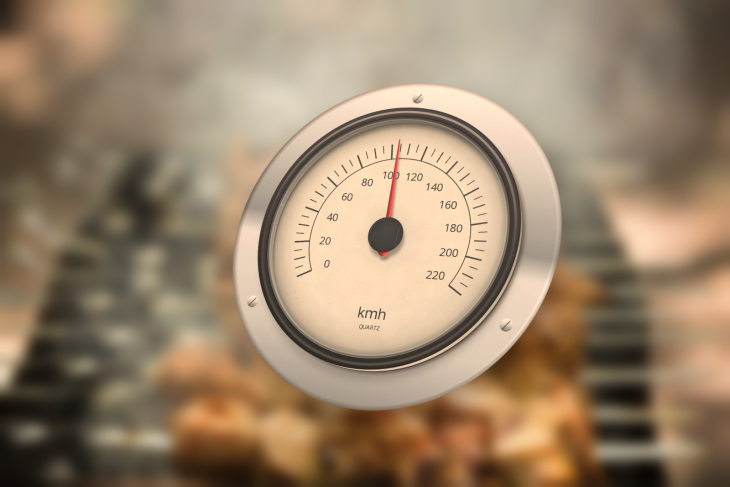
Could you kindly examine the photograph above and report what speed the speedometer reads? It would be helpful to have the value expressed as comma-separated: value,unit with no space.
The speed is 105,km/h
